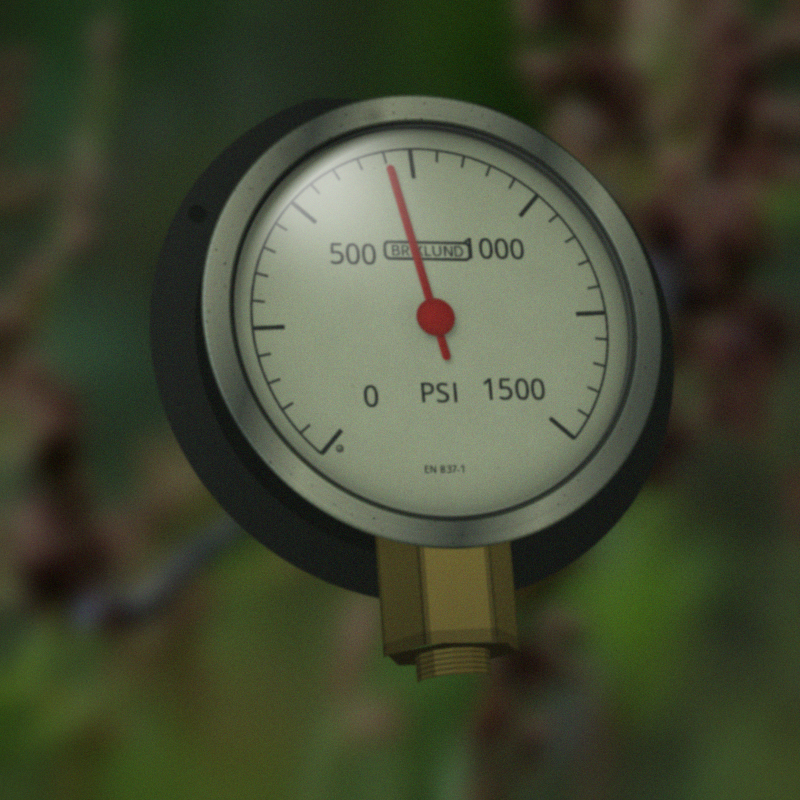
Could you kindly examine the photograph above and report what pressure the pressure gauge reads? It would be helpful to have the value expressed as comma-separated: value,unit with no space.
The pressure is 700,psi
